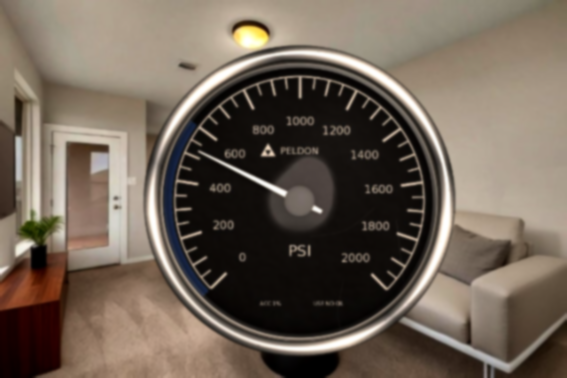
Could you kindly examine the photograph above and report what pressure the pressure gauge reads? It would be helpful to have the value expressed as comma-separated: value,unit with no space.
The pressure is 525,psi
